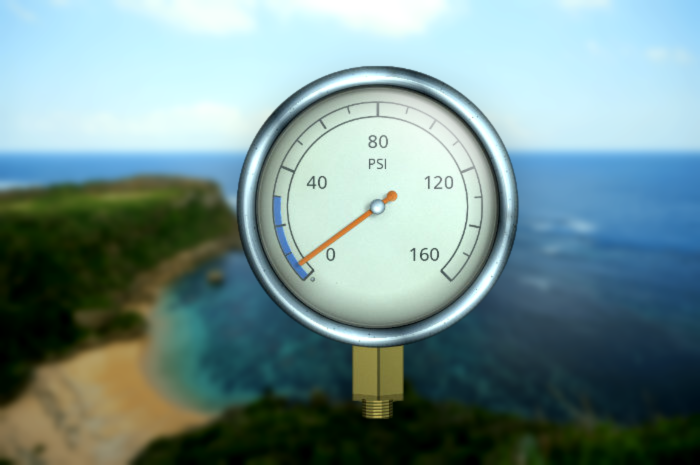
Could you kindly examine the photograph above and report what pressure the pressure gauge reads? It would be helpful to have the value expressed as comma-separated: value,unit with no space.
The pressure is 5,psi
